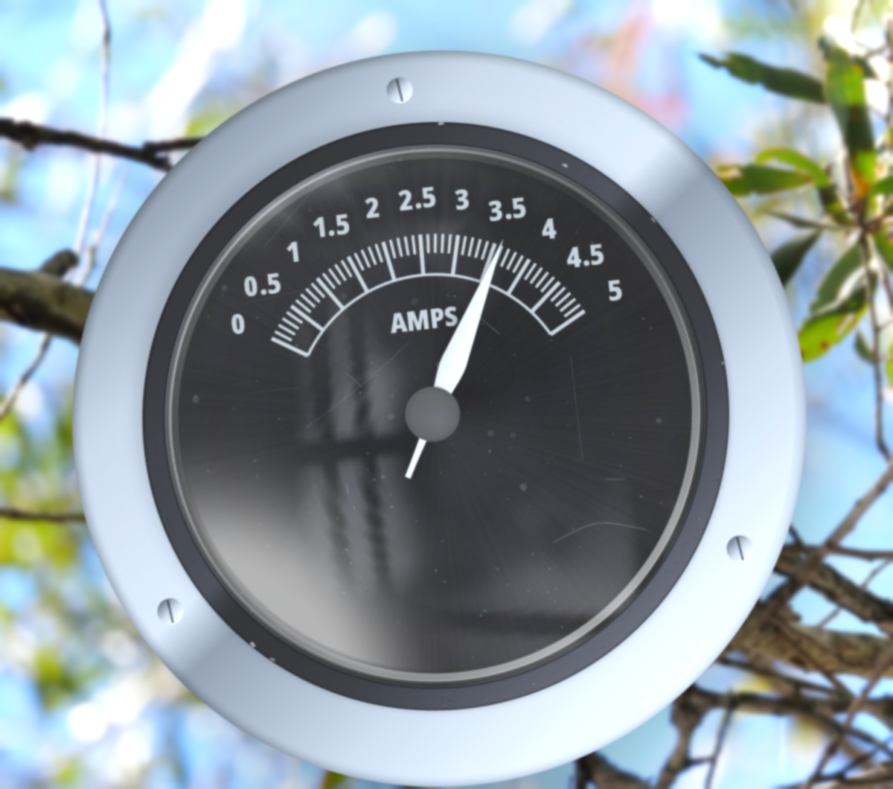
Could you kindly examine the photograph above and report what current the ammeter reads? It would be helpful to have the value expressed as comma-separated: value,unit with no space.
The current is 3.6,A
